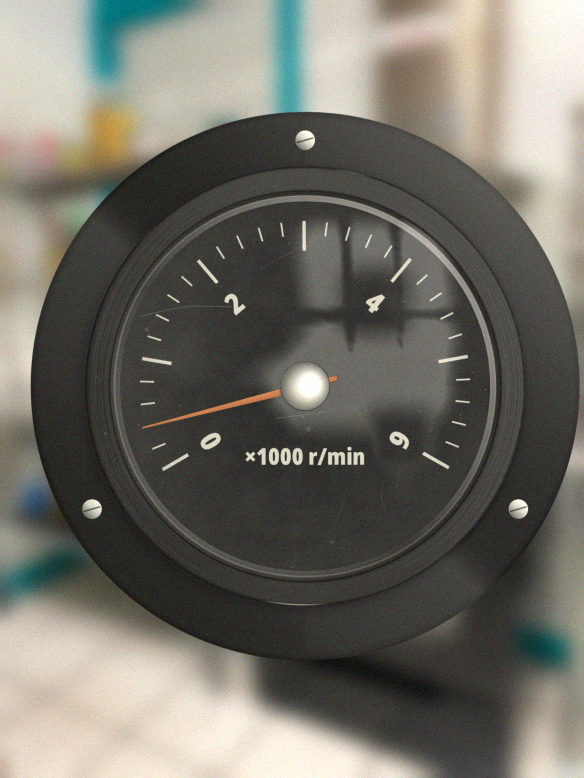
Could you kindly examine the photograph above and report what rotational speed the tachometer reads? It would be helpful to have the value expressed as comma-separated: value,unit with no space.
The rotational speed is 400,rpm
